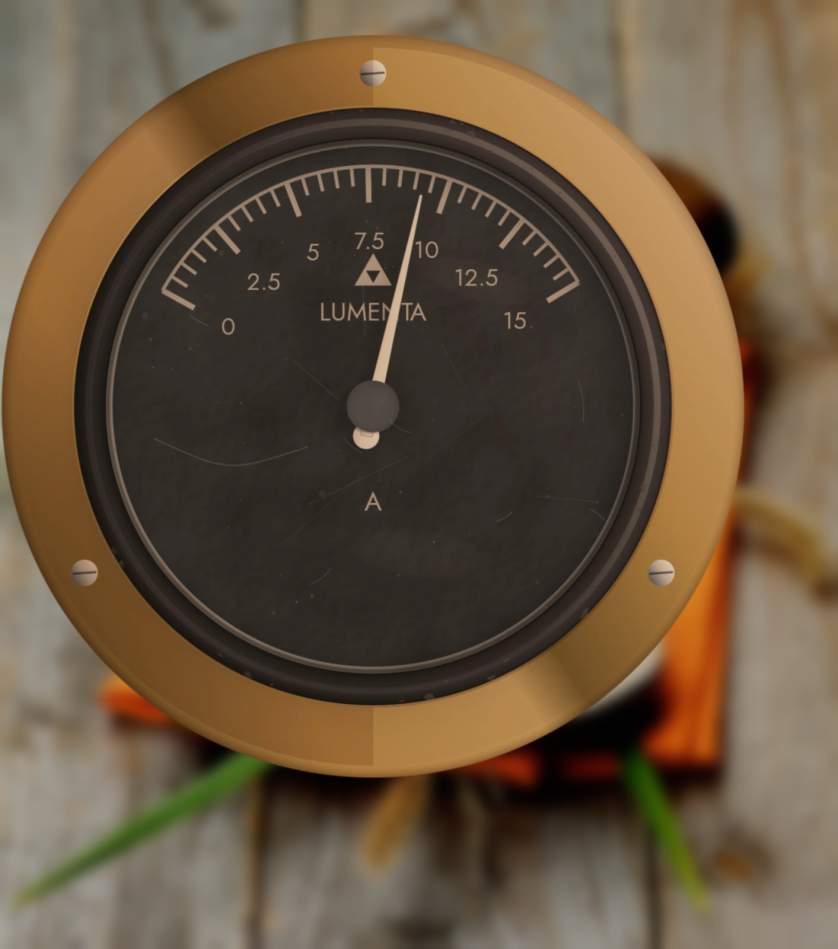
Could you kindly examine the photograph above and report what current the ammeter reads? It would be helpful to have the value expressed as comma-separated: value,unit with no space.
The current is 9.25,A
